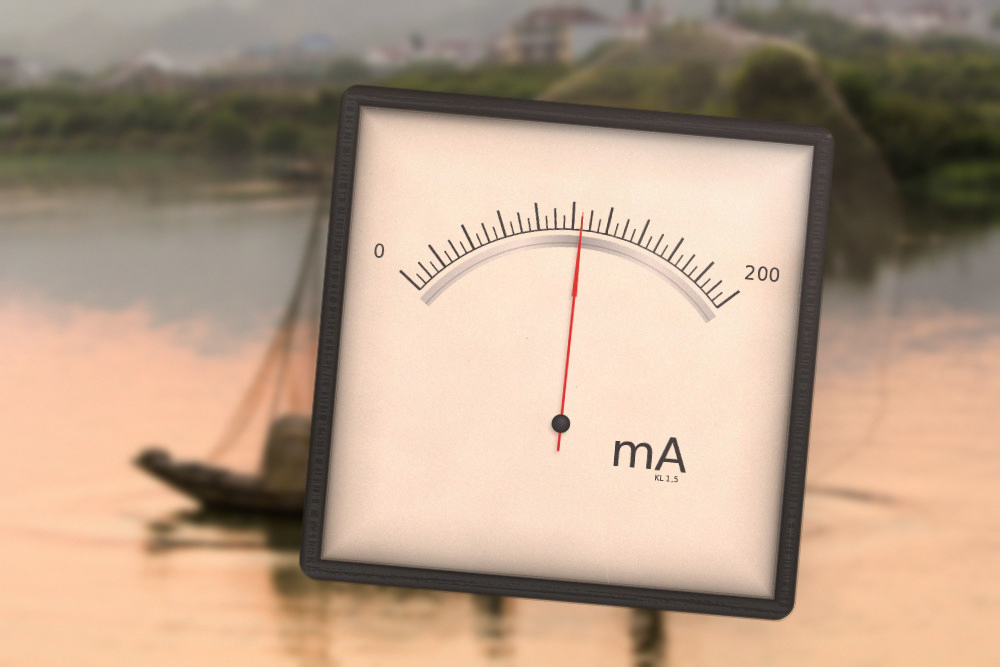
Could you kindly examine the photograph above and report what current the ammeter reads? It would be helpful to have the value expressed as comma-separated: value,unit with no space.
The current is 105,mA
